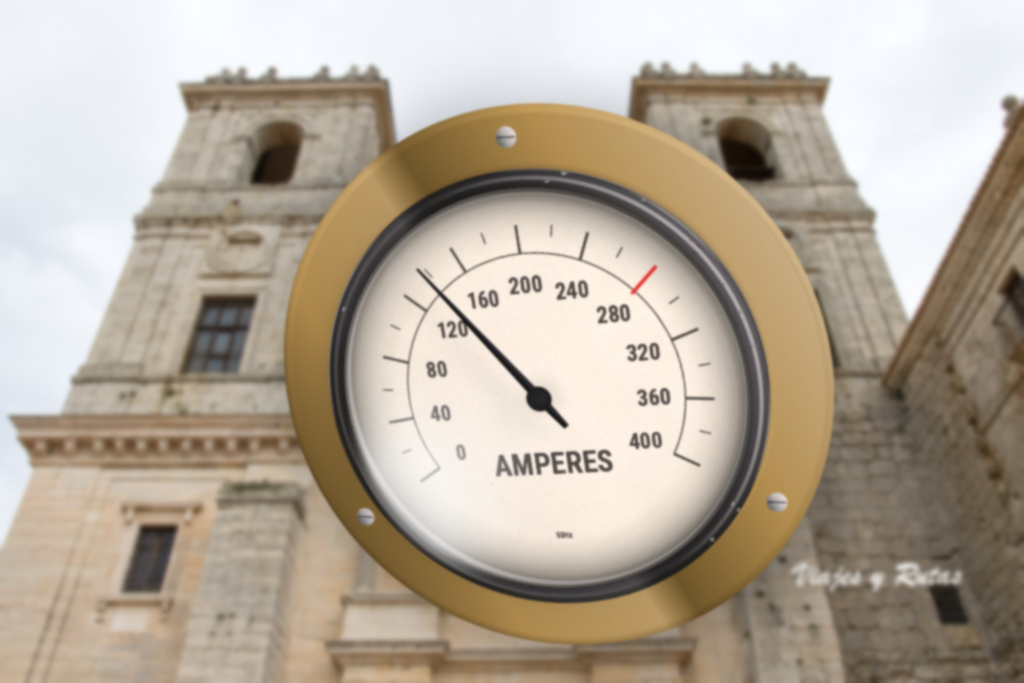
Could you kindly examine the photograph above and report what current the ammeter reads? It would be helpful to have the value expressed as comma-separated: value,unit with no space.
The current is 140,A
